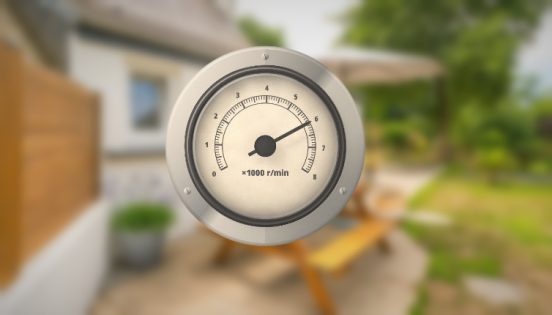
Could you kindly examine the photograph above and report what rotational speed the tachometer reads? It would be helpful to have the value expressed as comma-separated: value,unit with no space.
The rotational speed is 6000,rpm
